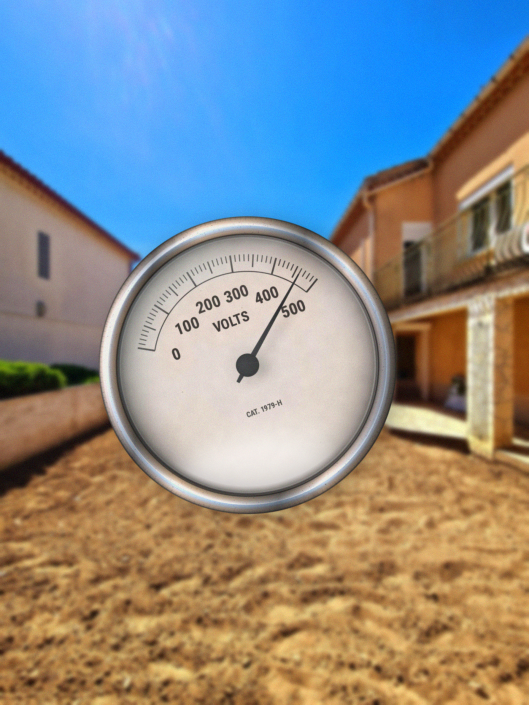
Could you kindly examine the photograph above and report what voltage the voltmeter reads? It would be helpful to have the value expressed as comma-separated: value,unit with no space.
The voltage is 460,V
